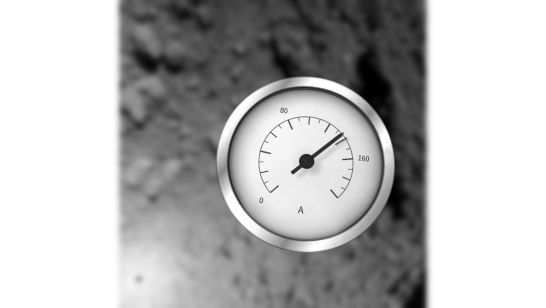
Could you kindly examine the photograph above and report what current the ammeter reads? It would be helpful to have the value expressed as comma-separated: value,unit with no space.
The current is 135,A
